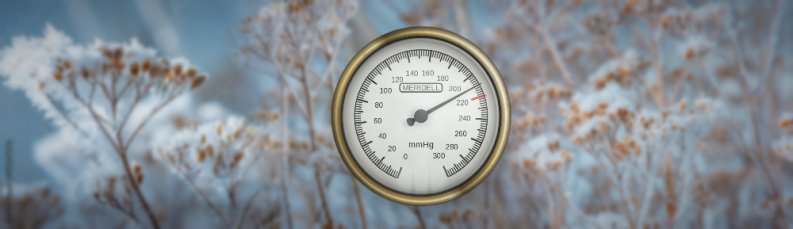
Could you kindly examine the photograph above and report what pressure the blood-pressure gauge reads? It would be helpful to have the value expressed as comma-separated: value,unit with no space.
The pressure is 210,mmHg
